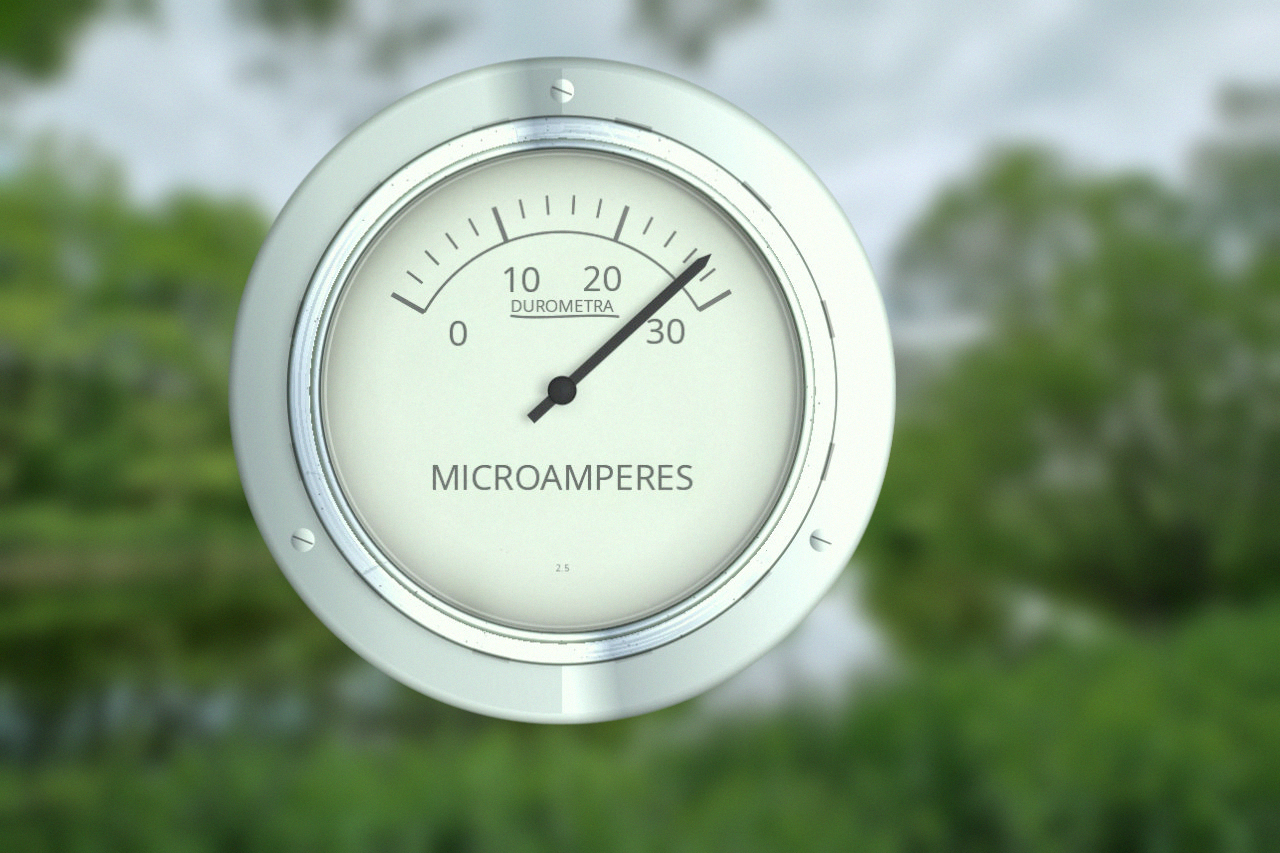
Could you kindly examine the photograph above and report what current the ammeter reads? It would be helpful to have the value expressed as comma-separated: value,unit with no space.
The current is 27,µA
